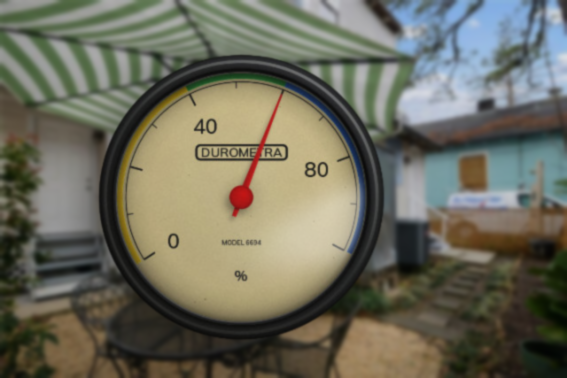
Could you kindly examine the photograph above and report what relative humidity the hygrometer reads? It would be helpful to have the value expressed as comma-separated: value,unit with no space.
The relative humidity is 60,%
